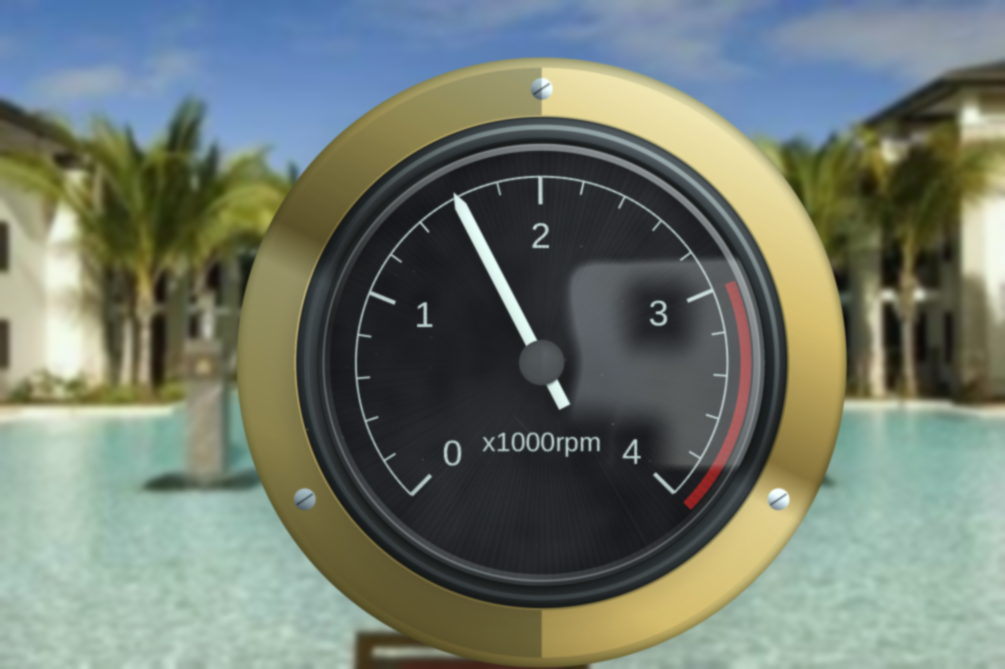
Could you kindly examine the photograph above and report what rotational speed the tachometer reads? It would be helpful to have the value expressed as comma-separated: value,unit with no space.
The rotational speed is 1600,rpm
